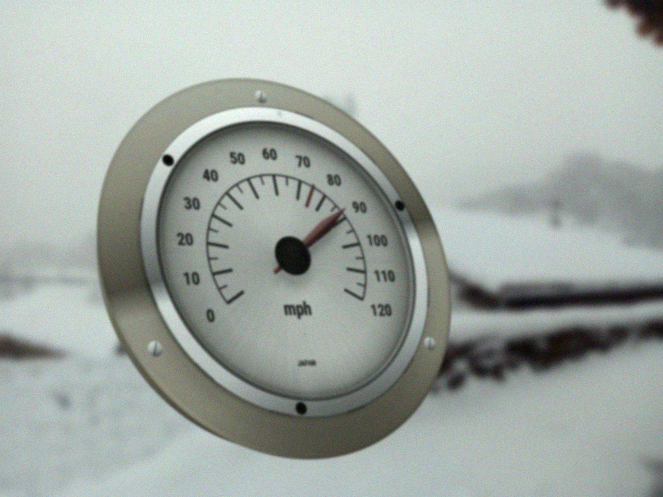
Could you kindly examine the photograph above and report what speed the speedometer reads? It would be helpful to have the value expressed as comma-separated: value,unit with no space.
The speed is 87.5,mph
